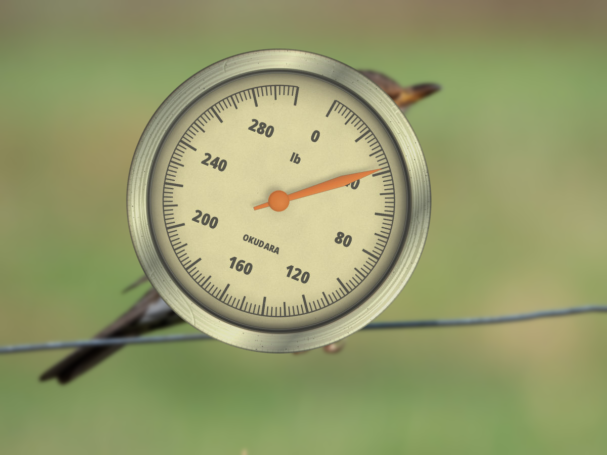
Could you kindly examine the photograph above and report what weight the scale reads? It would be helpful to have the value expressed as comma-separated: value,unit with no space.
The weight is 38,lb
